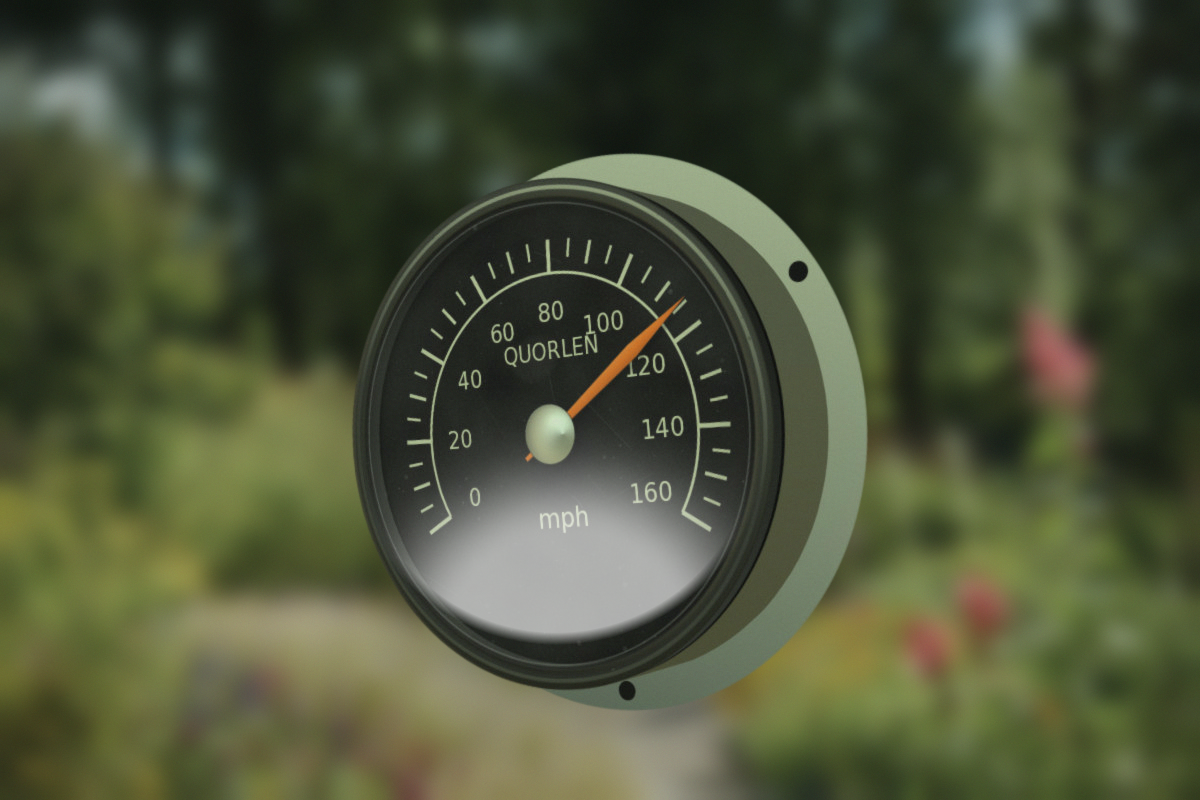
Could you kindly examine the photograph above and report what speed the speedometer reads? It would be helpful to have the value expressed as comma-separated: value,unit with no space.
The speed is 115,mph
